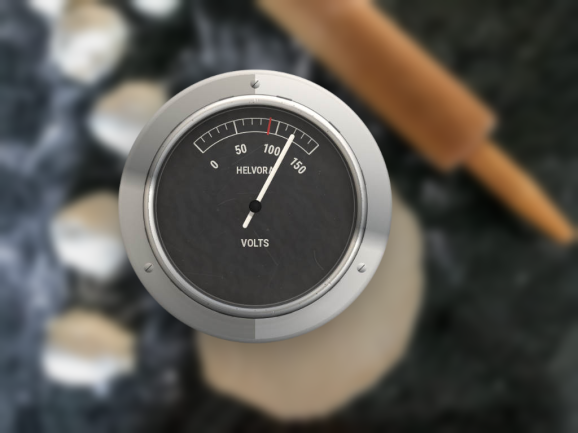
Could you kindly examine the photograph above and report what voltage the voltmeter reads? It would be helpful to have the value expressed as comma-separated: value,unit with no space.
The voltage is 120,V
